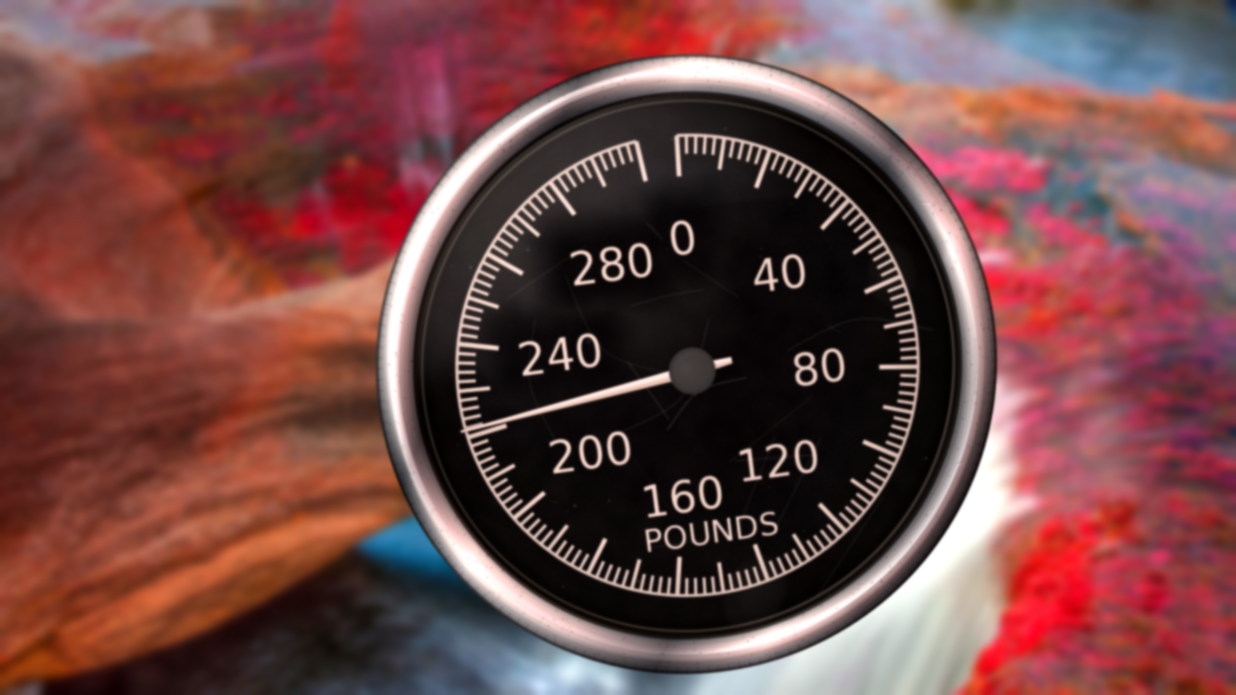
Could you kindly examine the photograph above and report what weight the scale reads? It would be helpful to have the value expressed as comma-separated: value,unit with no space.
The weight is 222,lb
